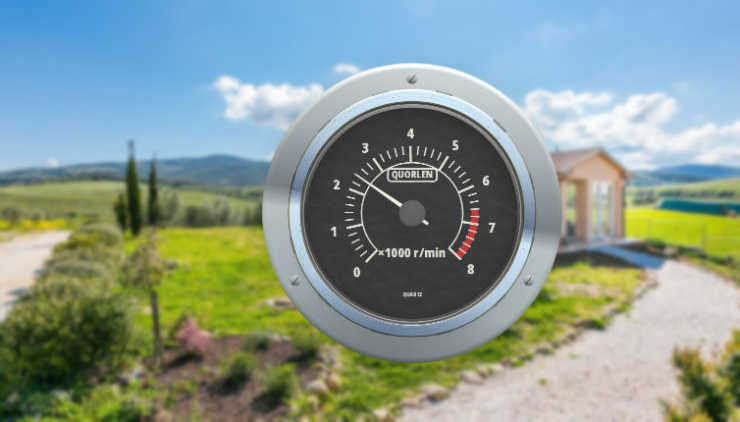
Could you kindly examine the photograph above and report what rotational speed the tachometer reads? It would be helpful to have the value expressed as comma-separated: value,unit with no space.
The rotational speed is 2400,rpm
